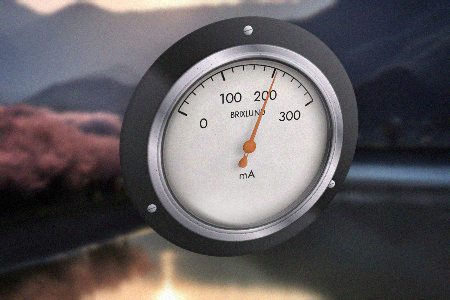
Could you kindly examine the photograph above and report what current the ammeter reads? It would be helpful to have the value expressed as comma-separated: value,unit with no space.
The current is 200,mA
